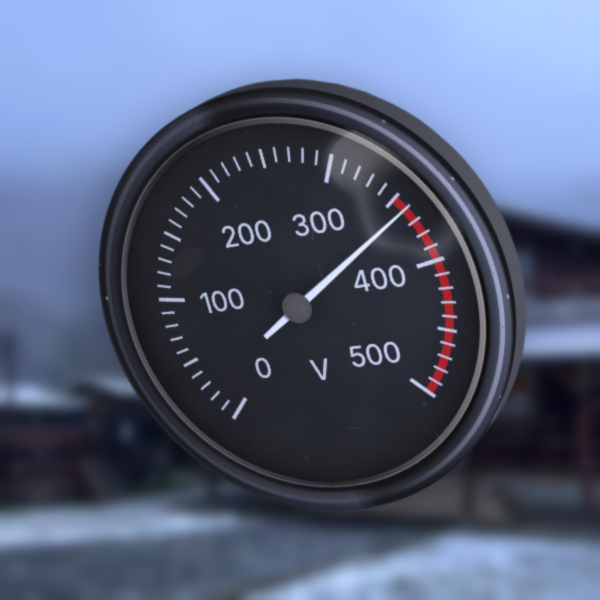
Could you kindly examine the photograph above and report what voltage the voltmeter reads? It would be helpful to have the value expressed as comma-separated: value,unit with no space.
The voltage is 360,V
